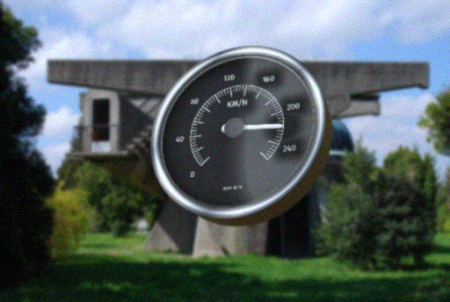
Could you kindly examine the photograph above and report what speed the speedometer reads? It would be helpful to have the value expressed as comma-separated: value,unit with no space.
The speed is 220,km/h
